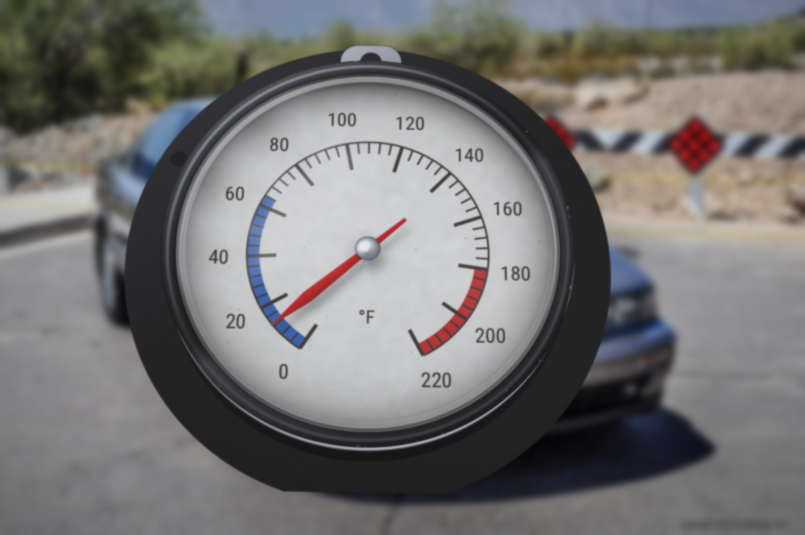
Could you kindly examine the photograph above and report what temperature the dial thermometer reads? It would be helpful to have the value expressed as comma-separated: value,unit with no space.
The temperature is 12,°F
